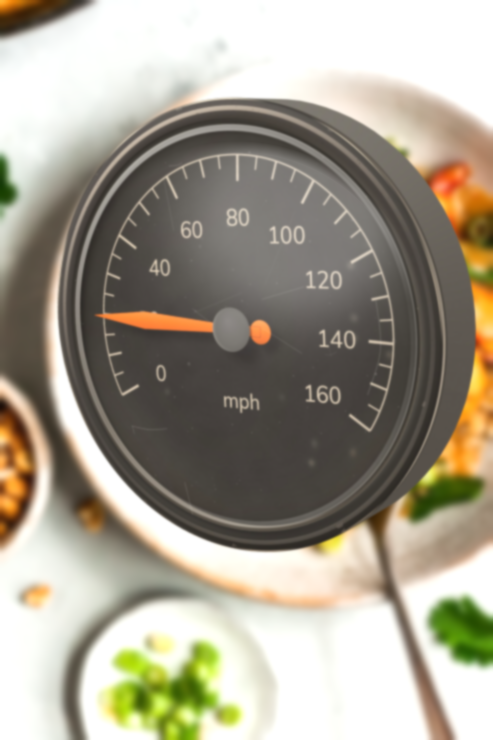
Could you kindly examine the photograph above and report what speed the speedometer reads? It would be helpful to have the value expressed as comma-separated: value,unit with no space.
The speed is 20,mph
